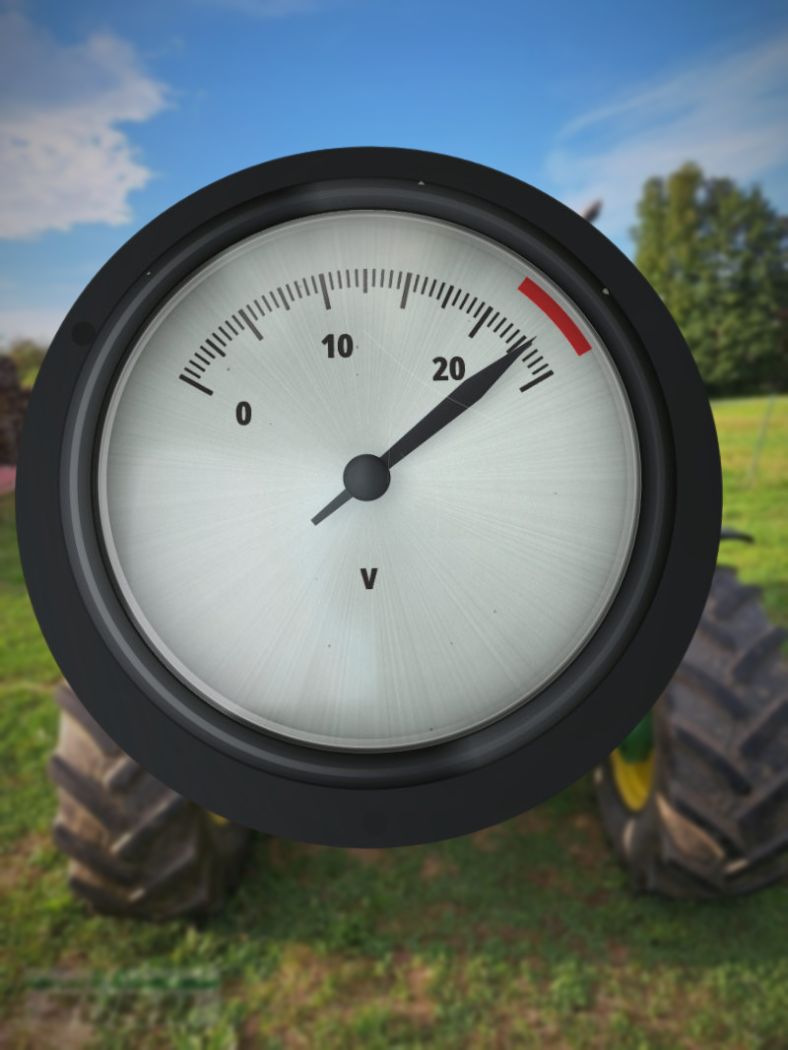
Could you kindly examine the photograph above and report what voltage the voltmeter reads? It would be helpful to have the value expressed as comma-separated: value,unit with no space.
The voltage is 23,V
